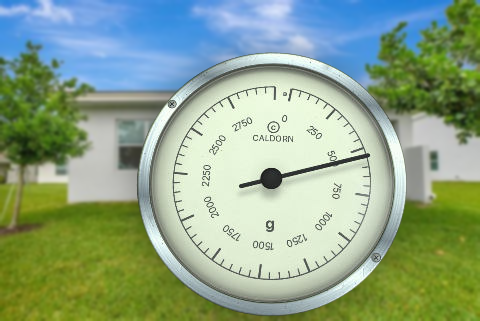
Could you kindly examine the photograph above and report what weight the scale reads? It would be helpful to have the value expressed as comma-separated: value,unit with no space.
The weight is 550,g
